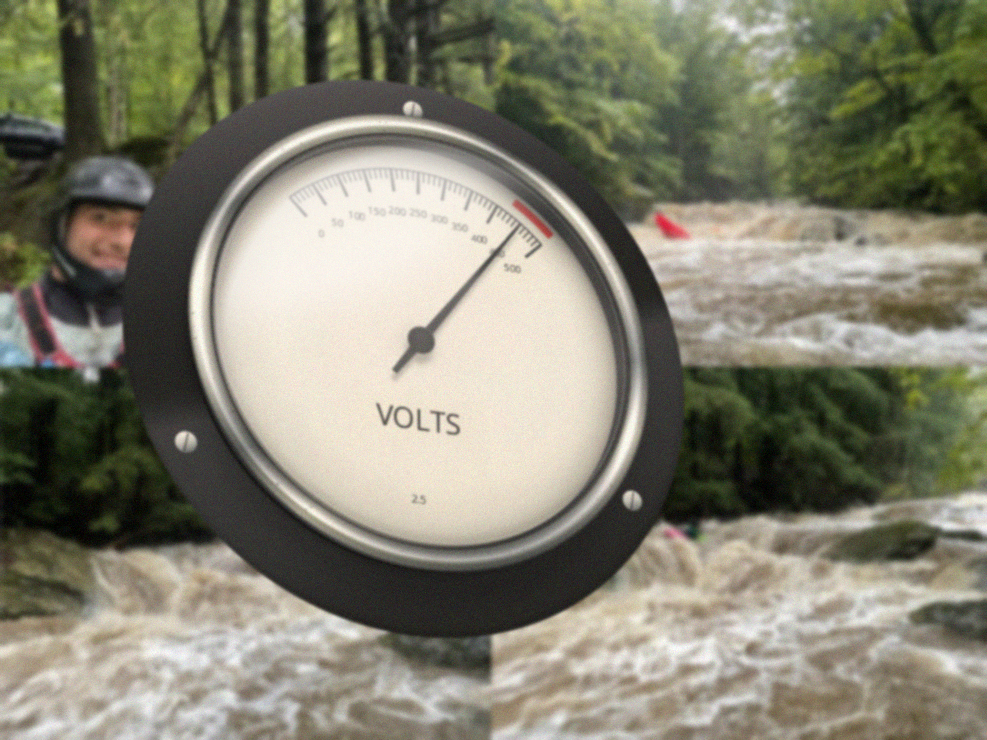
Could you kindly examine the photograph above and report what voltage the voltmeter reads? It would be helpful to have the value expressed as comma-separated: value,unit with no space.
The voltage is 450,V
